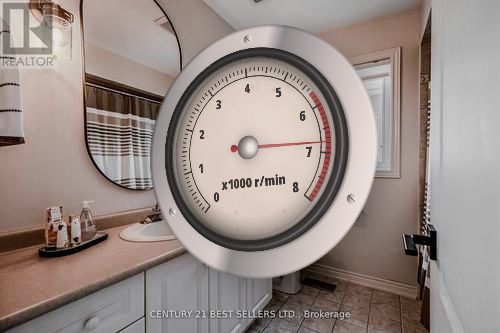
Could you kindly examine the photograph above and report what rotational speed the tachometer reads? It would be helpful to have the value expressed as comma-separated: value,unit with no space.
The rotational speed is 6800,rpm
